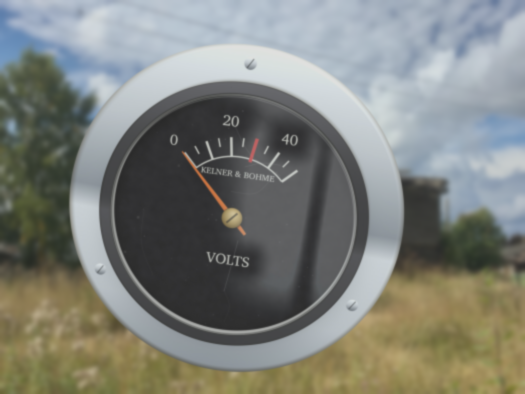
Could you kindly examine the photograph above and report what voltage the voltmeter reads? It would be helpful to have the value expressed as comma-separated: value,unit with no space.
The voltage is 0,V
